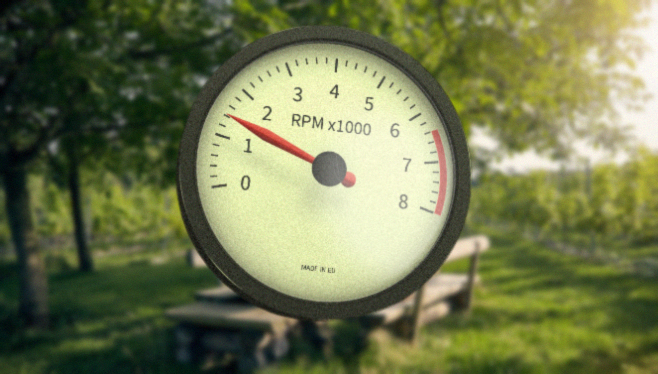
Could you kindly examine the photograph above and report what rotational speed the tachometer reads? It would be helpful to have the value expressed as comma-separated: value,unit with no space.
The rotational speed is 1400,rpm
